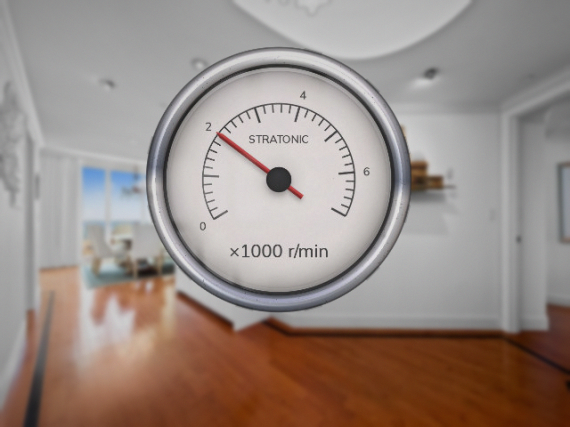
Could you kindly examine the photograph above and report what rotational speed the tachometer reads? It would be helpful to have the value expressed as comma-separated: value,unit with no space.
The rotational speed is 2000,rpm
